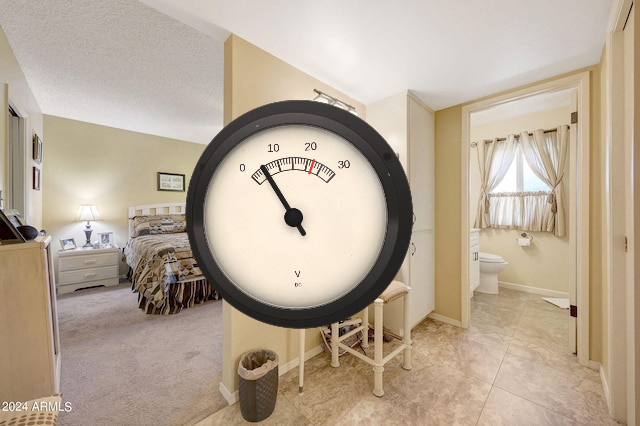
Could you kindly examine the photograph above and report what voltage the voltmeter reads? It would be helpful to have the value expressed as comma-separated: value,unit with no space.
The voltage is 5,V
